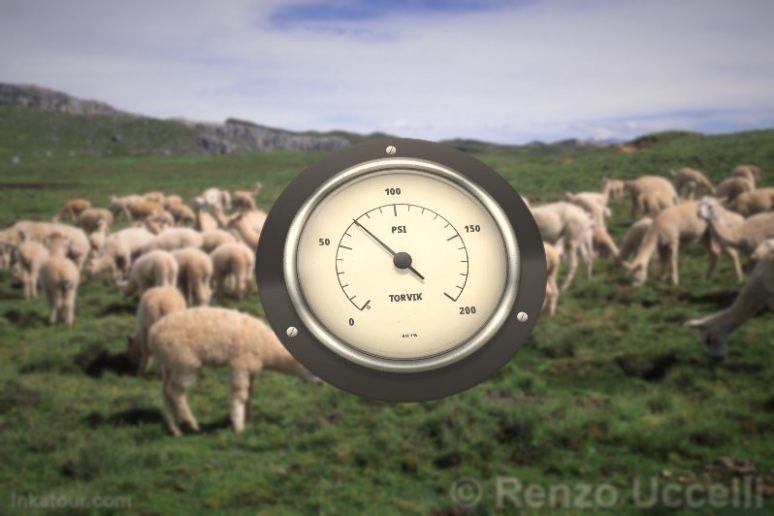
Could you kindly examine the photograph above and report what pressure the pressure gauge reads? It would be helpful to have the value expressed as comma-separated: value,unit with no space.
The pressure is 70,psi
